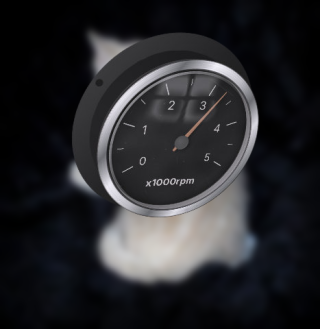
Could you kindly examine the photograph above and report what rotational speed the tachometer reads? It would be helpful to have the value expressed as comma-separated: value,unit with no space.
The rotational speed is 3250,rpm
